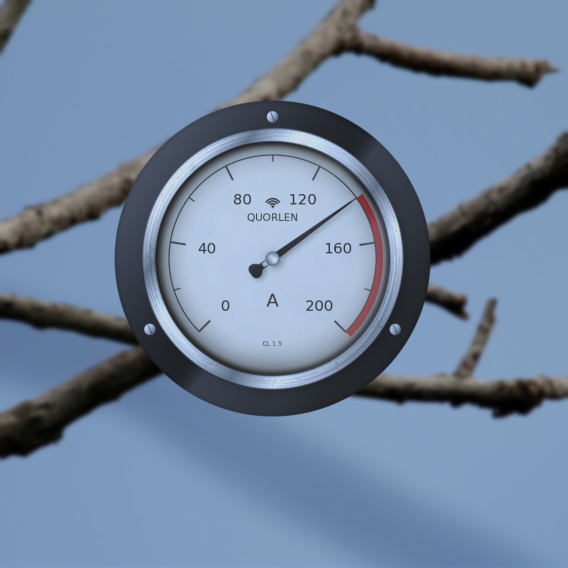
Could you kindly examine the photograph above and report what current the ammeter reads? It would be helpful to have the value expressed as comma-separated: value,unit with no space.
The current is 140,A
